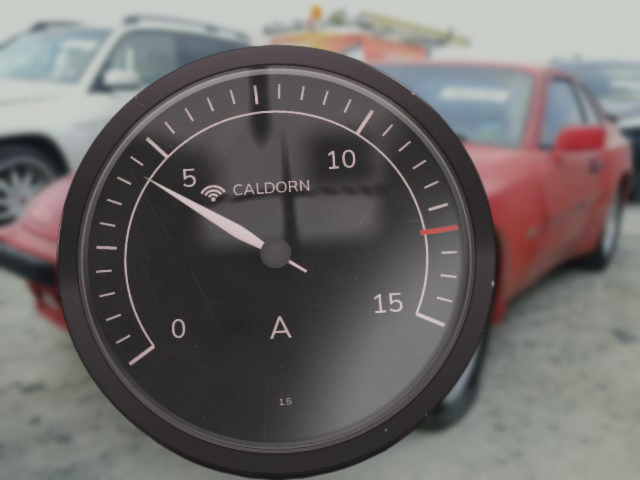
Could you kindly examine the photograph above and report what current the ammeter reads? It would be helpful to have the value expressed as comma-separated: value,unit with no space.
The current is 4.25,A
